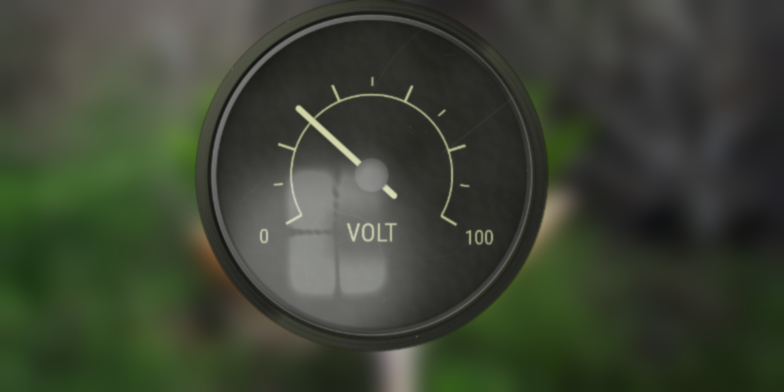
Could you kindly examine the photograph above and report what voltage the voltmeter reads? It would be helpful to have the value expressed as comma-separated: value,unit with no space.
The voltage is 30,V
